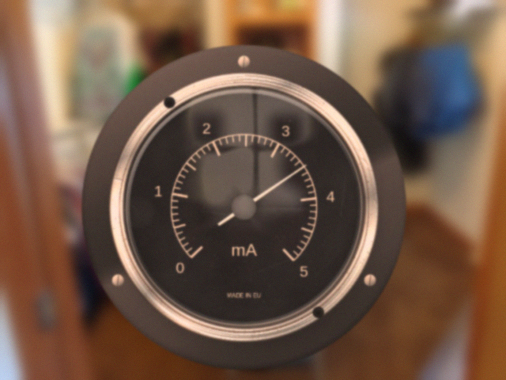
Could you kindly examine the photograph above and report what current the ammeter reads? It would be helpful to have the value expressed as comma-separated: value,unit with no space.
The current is 3.5,mA
